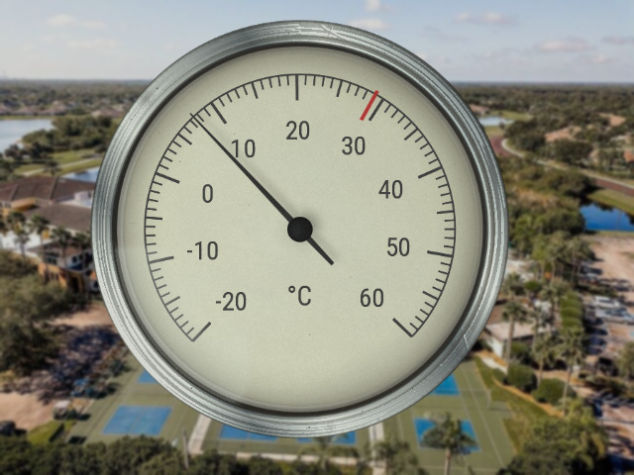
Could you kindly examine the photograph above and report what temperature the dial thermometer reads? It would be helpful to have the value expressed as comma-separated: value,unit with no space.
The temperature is 7.5,°C
